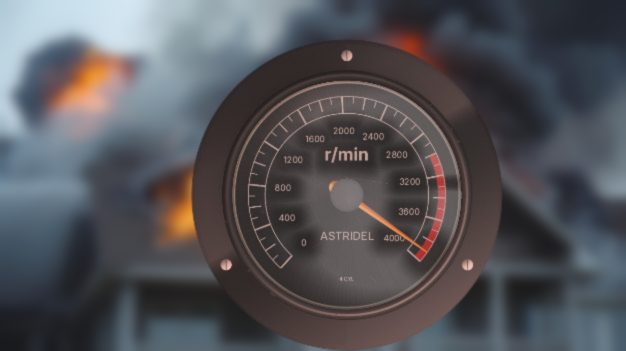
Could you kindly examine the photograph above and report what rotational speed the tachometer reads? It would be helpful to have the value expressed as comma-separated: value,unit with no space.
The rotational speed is 3900,rpm
